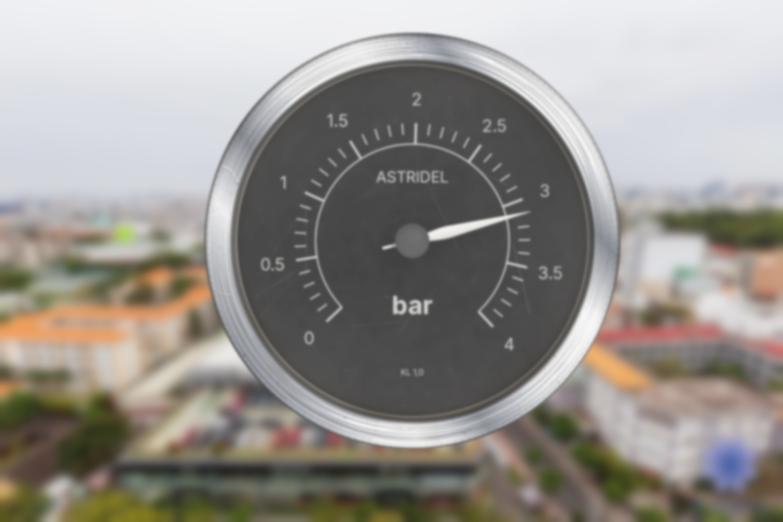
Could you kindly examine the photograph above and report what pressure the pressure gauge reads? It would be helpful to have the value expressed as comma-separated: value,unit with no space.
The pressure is 3.1,bar
